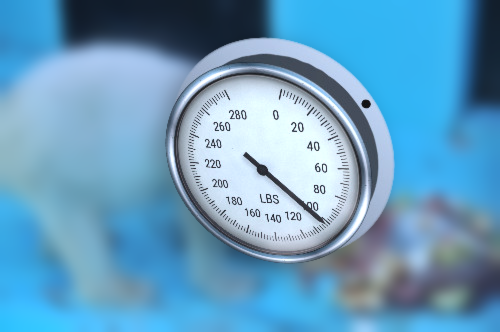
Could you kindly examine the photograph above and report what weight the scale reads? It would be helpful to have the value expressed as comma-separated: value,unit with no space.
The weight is 100,lb
